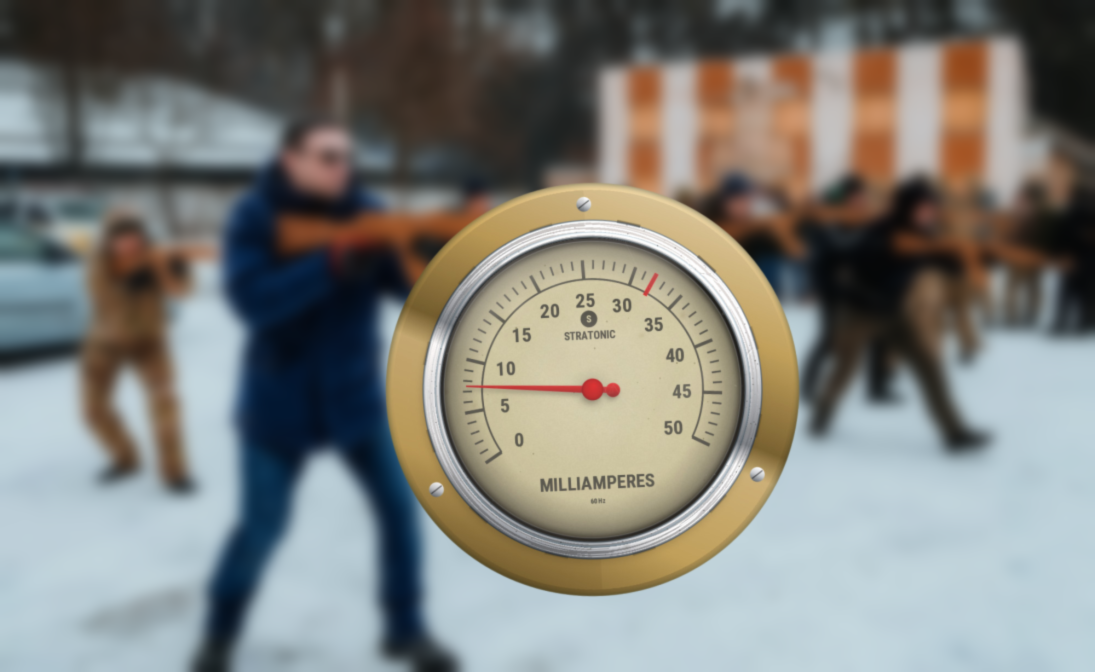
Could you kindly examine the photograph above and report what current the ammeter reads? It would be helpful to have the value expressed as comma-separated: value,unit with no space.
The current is 7.5,mA
